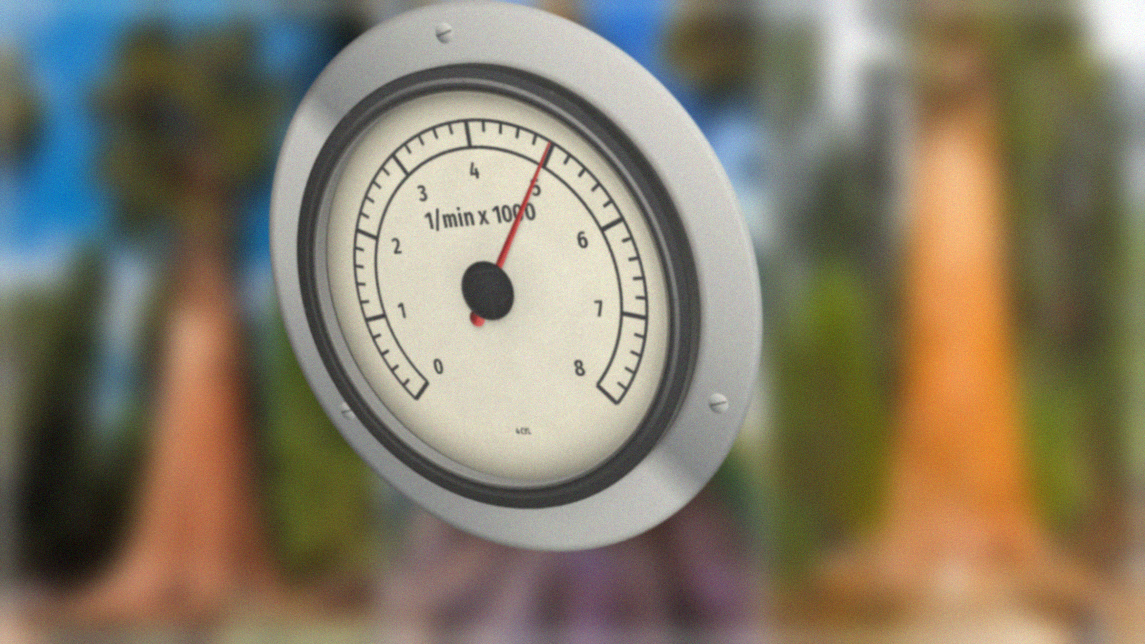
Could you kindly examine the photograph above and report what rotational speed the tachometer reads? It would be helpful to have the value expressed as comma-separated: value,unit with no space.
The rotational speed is 5000,rpm
